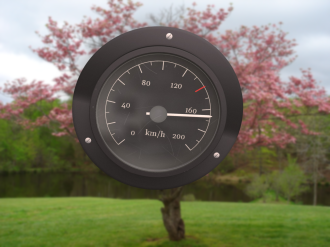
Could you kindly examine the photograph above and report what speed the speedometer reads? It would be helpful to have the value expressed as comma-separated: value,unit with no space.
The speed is 165,km/h
